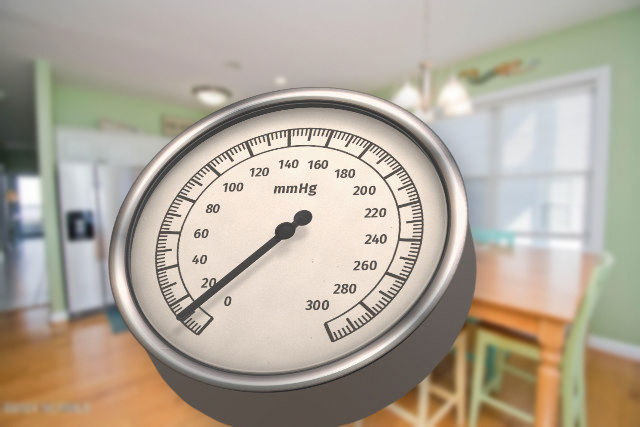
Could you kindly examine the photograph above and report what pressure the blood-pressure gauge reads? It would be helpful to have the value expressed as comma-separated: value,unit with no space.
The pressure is 10,mmHg
